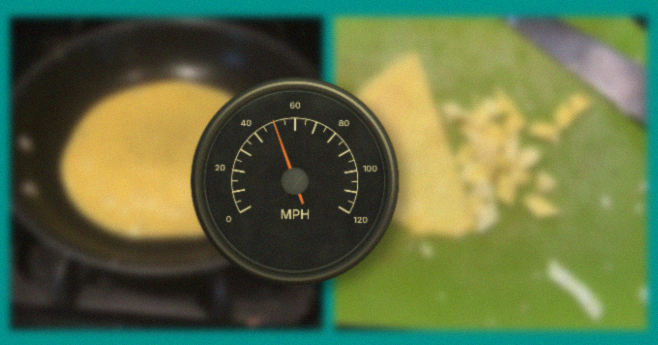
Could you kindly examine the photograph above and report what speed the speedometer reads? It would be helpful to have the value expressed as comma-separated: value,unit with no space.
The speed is 50,mph
